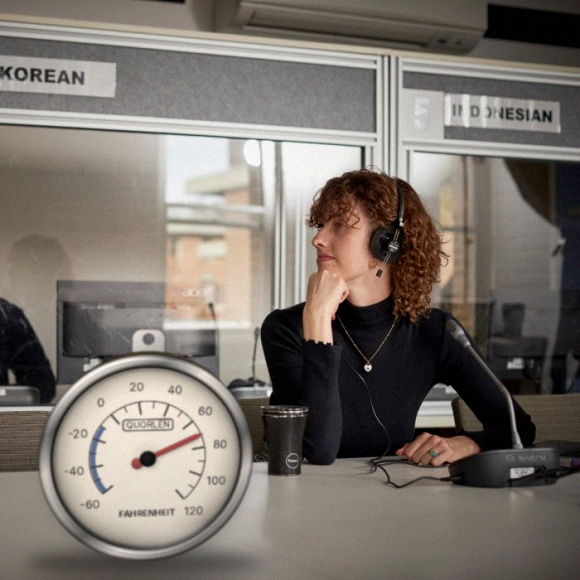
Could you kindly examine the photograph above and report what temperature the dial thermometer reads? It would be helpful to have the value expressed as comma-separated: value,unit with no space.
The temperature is 70,°F
